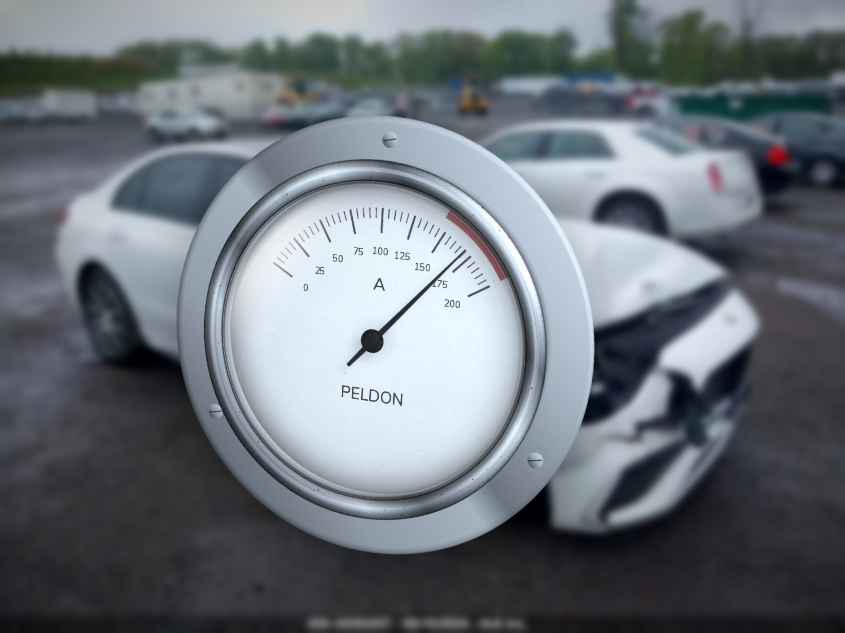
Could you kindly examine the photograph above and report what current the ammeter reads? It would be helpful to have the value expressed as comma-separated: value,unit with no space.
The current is 170,A
